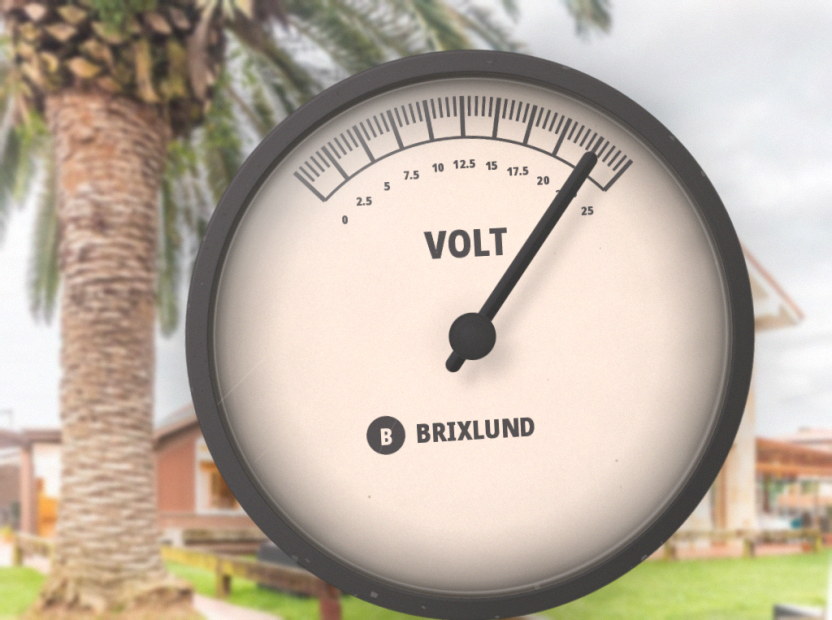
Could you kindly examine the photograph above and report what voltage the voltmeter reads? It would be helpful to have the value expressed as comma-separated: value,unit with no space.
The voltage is 22.5,V
